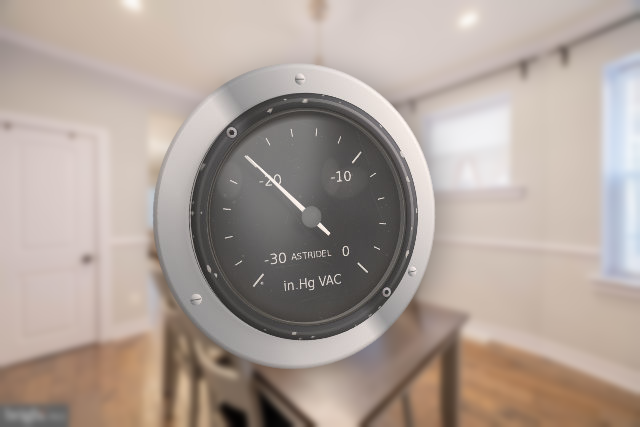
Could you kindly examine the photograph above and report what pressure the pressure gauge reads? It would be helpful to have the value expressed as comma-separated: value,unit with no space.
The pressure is -20,inHg
